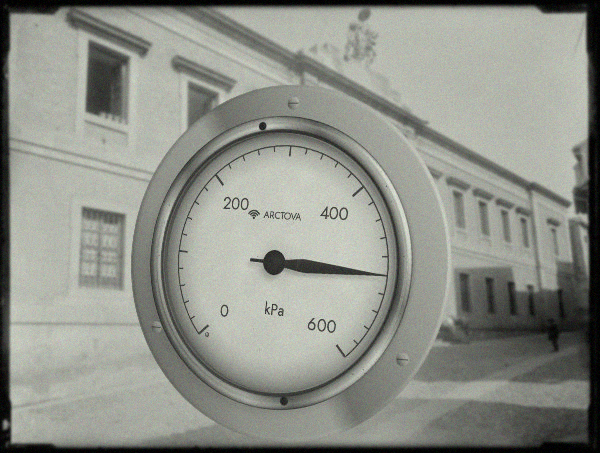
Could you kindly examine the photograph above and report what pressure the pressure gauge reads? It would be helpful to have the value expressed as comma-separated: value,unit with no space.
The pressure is 500,kPa
